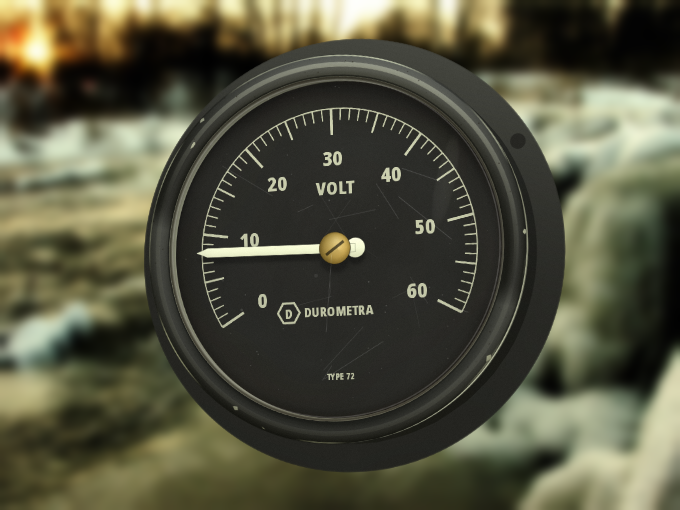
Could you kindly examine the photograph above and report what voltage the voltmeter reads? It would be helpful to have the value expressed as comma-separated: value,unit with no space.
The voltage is 8,V
